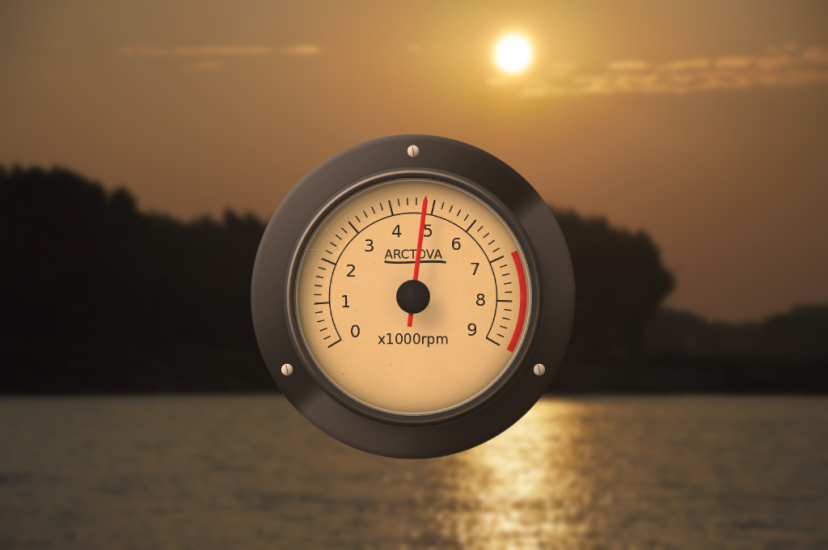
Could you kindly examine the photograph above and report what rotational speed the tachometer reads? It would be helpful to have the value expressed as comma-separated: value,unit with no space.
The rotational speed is 4800,rpm
